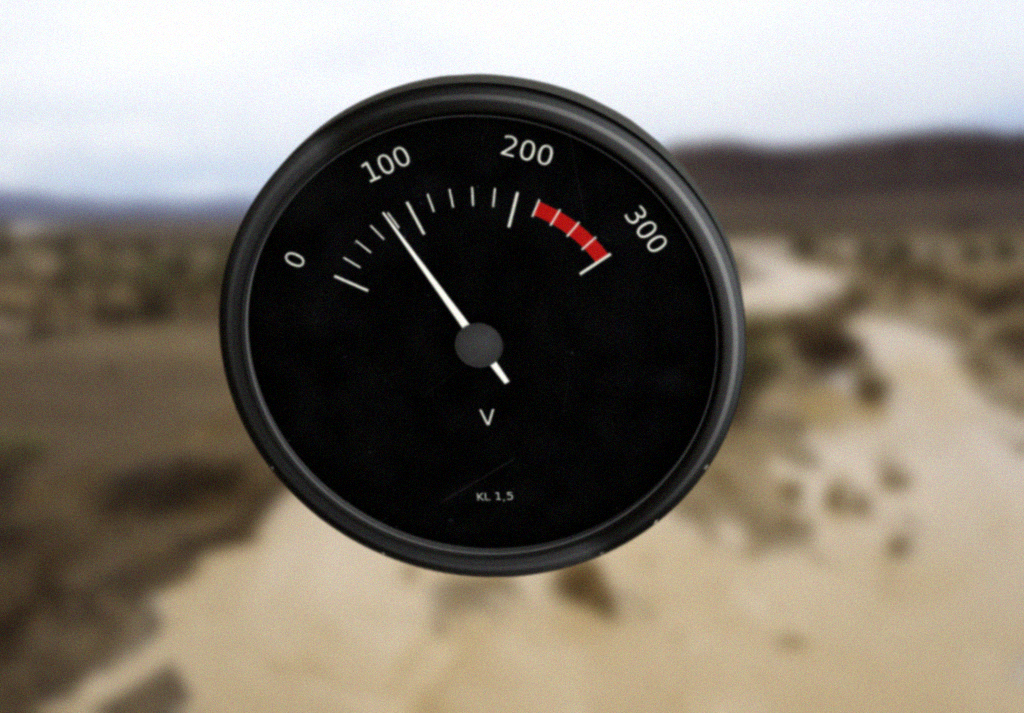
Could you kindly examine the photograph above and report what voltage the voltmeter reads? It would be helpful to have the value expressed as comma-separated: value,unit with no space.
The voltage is 80,V
